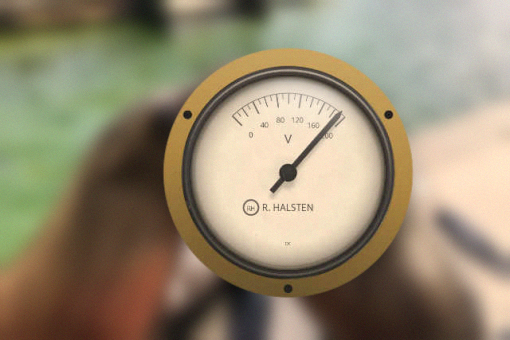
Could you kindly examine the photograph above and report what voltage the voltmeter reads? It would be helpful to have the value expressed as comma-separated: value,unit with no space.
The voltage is 190,V
